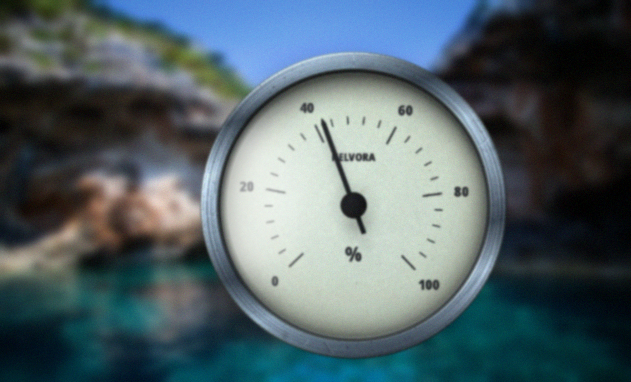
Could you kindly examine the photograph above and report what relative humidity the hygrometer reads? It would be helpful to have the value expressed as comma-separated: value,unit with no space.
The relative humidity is 42,%
